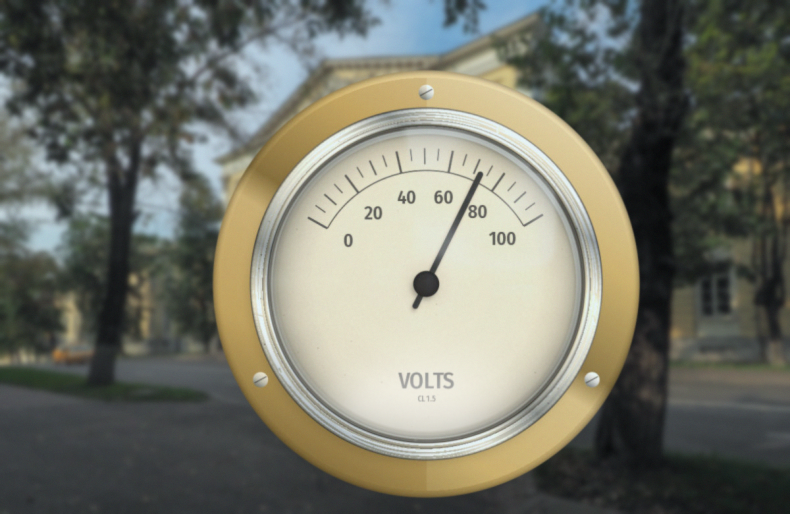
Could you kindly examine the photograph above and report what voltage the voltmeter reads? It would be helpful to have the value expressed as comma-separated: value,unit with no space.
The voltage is 72.5,V
